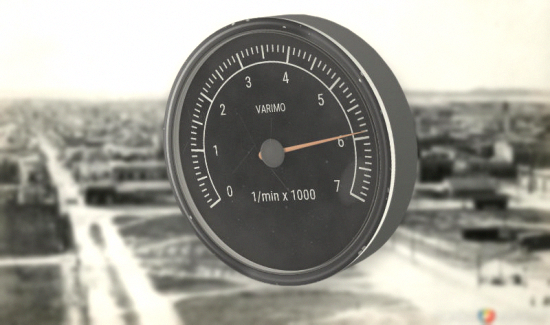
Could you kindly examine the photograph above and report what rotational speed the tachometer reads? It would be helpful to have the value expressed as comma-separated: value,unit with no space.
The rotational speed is 5900,rpm
